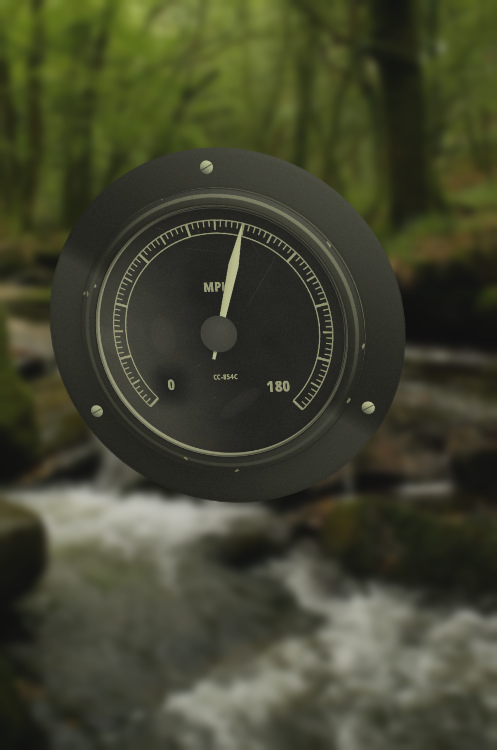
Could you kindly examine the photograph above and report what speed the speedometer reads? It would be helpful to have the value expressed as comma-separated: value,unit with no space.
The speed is 100,mph
